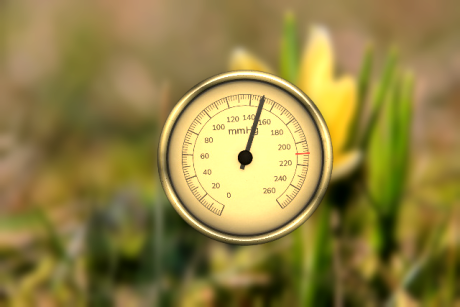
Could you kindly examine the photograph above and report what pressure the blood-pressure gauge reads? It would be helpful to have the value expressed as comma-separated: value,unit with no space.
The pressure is 150,mmHg
